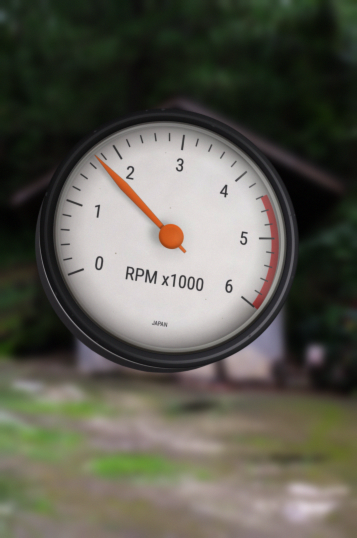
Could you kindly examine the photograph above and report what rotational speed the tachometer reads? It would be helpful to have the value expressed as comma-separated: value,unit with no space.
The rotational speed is 1700,rpm
